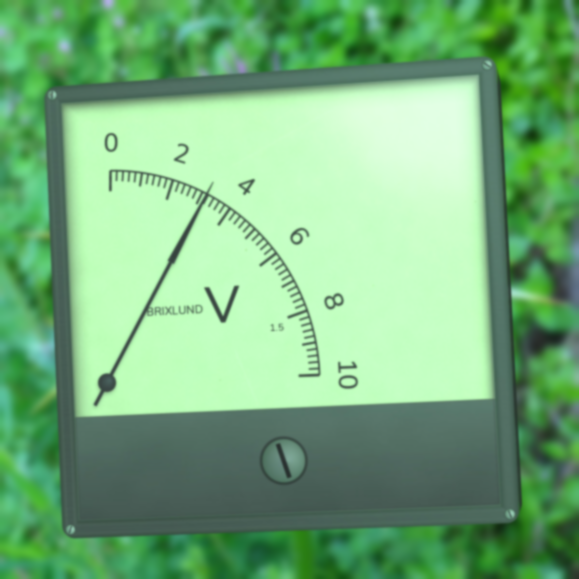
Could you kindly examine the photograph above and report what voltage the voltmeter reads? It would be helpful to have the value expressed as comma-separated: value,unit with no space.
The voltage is 3.2,V
